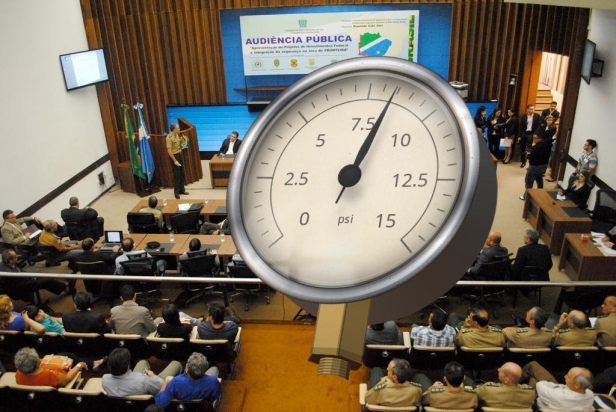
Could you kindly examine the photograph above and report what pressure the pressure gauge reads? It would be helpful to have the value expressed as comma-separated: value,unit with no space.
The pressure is 8.5,psi
